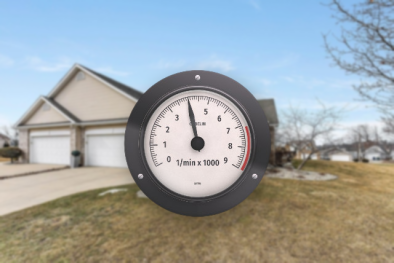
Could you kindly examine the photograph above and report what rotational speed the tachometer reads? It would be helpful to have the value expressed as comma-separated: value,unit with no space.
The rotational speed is 4000,rpm
